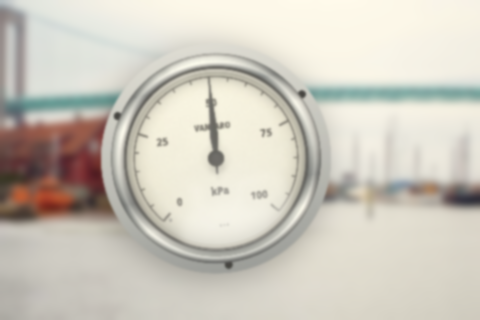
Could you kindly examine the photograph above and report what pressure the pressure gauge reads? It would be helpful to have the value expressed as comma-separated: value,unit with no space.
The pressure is 50,kPa
